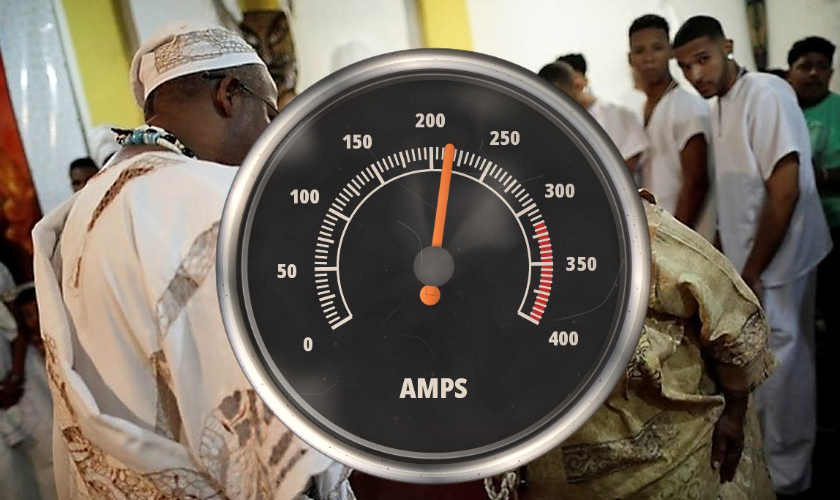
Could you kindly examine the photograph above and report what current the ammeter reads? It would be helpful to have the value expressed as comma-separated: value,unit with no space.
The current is 215,A
